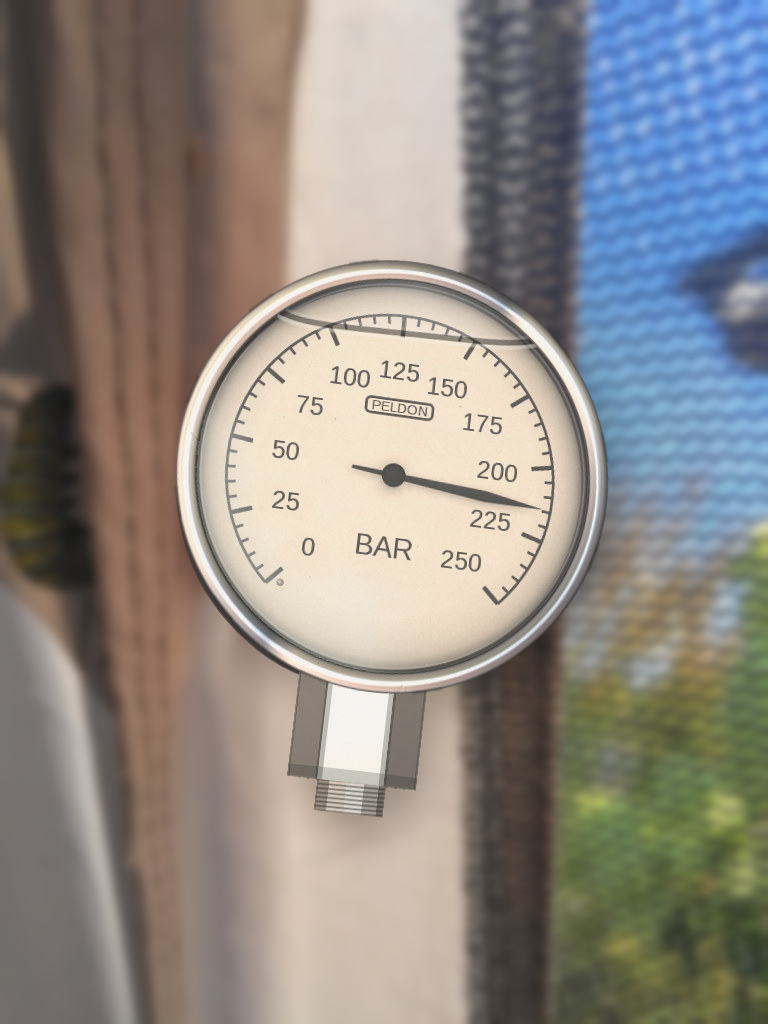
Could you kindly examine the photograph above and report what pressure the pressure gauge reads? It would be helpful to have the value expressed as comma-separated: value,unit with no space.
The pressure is 215,bar
